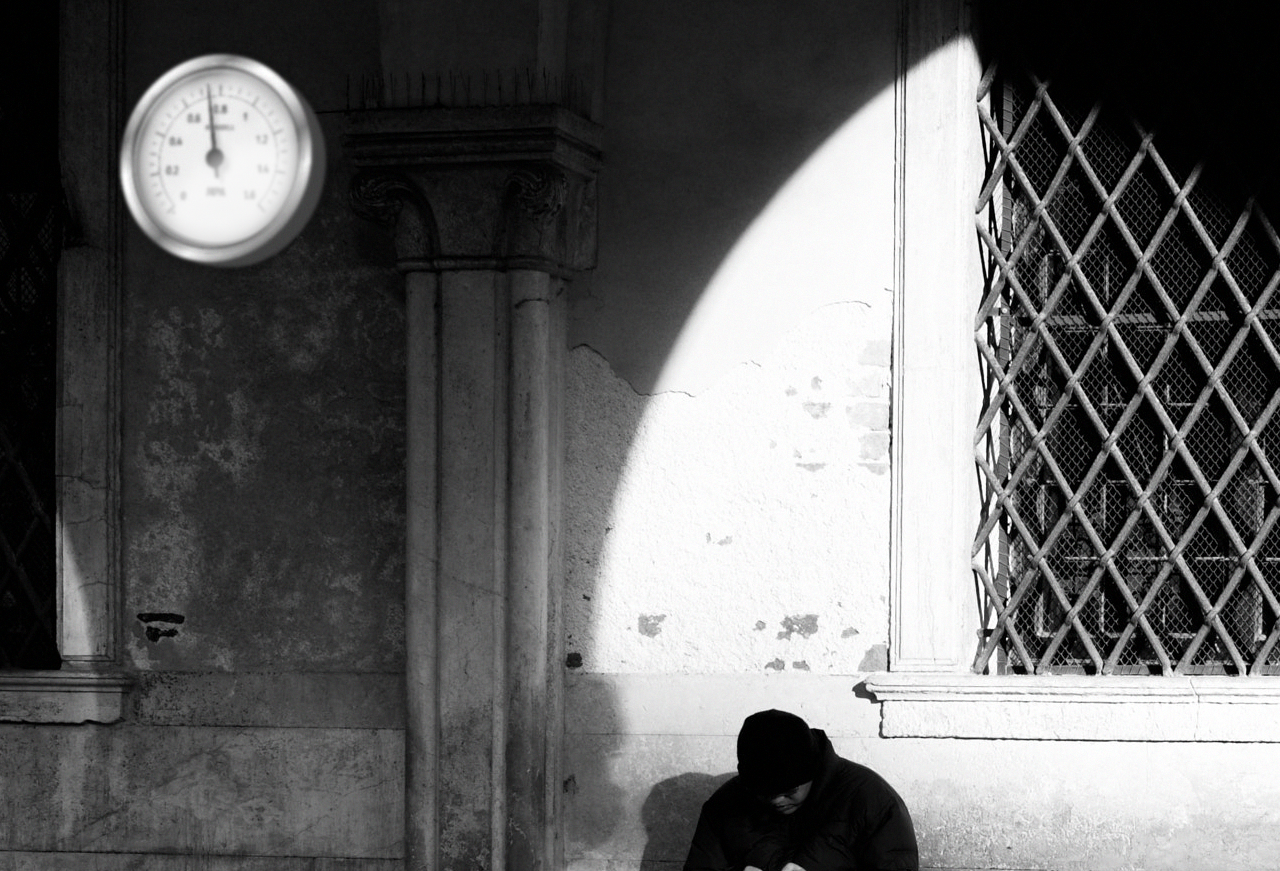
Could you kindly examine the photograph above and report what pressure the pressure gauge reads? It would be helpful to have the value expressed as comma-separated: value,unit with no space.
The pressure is 0.75,MPa
